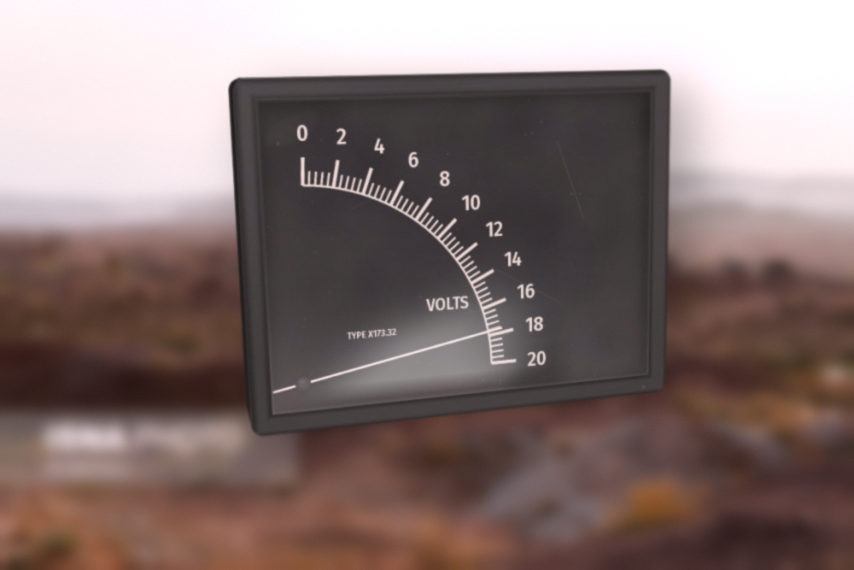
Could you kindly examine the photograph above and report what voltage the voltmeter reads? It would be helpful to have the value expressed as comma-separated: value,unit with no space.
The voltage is 17.6,V
